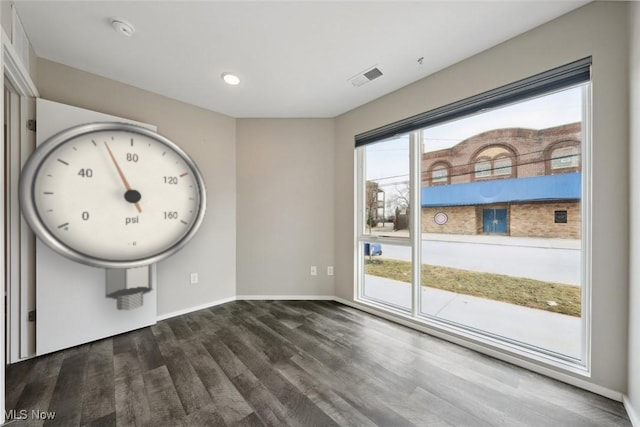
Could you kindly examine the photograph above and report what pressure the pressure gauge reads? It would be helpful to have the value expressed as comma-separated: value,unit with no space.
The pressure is 65,psi
